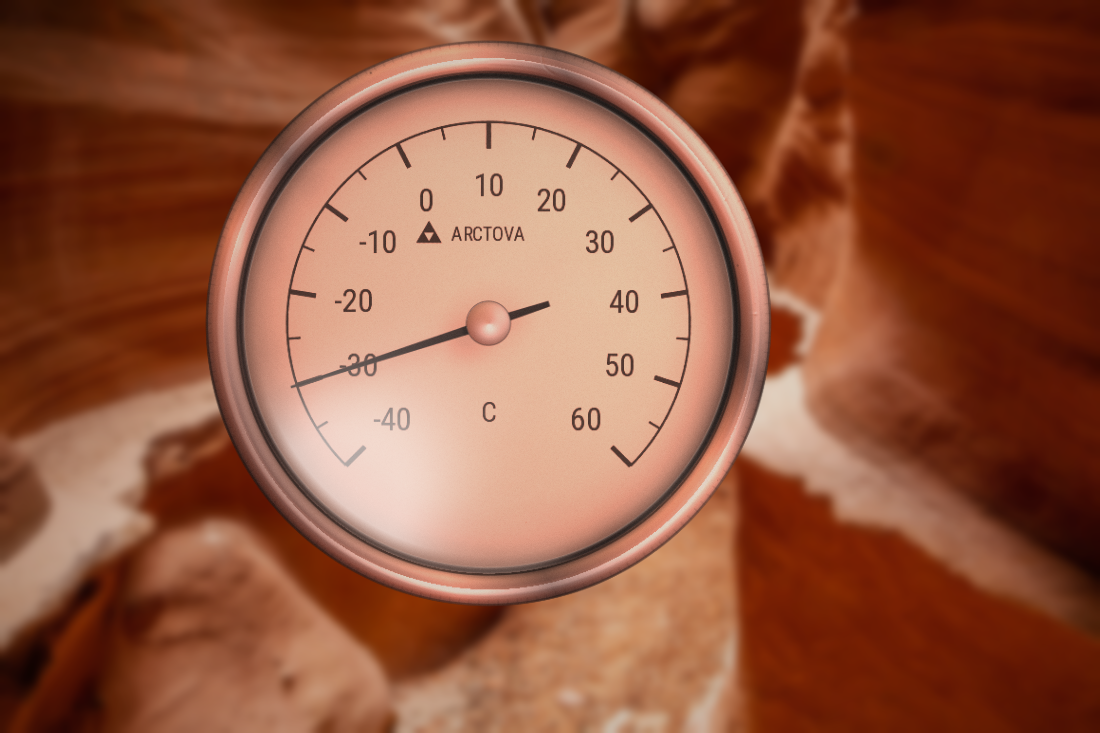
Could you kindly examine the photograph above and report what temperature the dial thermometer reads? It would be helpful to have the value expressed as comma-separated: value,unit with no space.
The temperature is -30,°C
